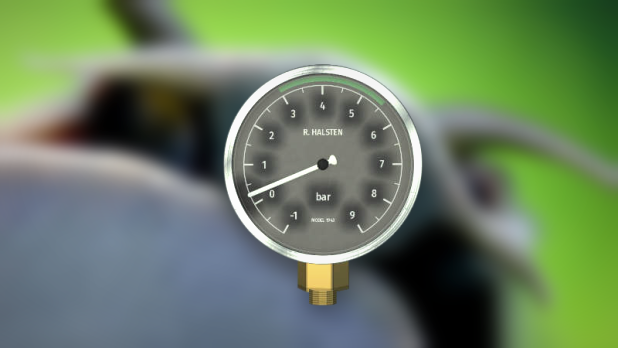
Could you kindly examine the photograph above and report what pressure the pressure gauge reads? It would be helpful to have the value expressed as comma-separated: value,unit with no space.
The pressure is 0.25,bar
